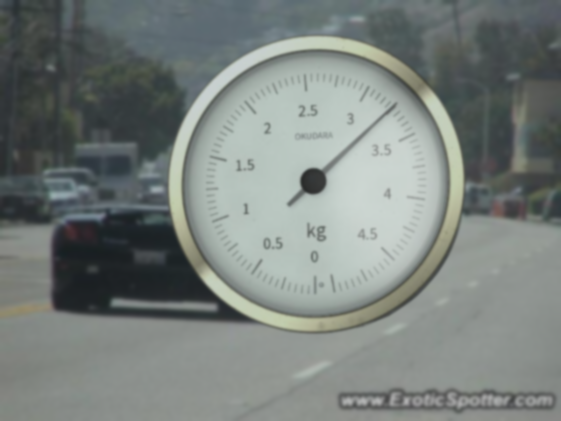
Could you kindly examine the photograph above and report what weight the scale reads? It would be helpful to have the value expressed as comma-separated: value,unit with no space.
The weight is 3.25,kg
